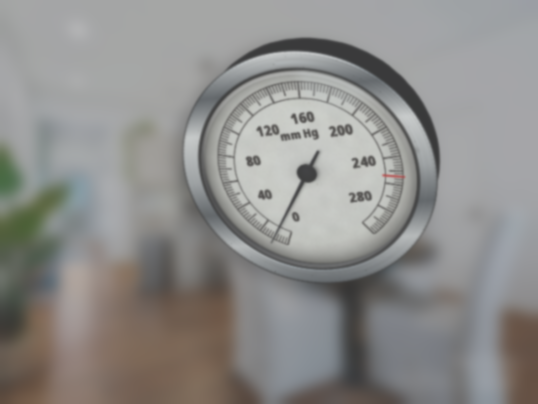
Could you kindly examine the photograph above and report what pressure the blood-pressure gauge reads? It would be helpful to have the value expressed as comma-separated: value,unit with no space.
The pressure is 10,mmHg
